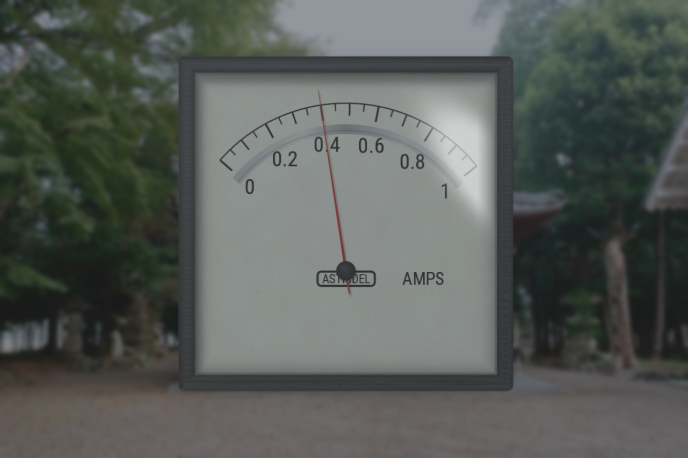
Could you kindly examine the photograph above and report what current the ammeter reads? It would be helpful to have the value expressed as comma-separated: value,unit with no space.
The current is 0.4,A
